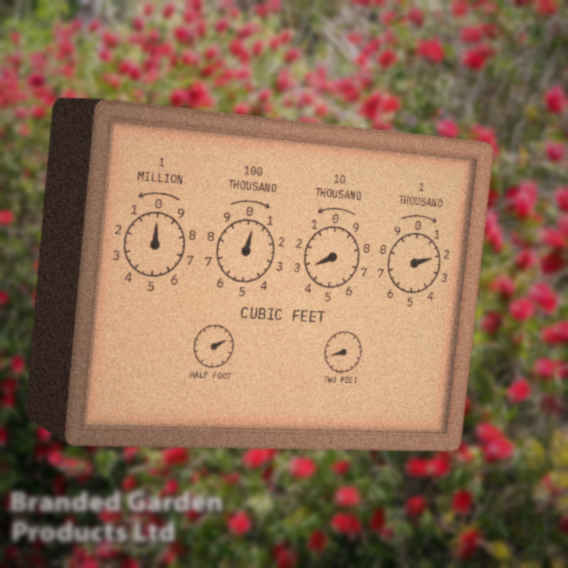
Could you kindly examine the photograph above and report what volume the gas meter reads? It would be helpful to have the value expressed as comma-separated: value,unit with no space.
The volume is 3200,ft³
